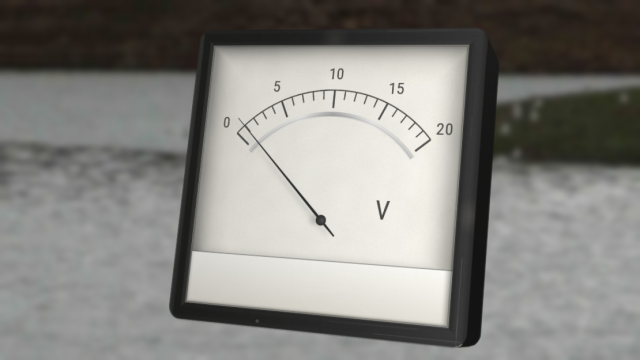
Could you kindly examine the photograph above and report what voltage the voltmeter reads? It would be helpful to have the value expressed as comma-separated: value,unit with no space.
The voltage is 1,V
